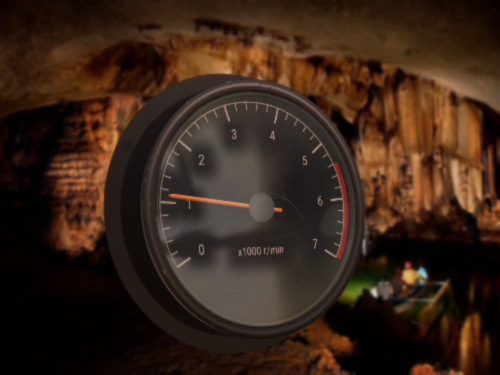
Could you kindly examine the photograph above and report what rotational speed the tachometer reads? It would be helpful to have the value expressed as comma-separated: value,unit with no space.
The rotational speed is 1100,rpm
